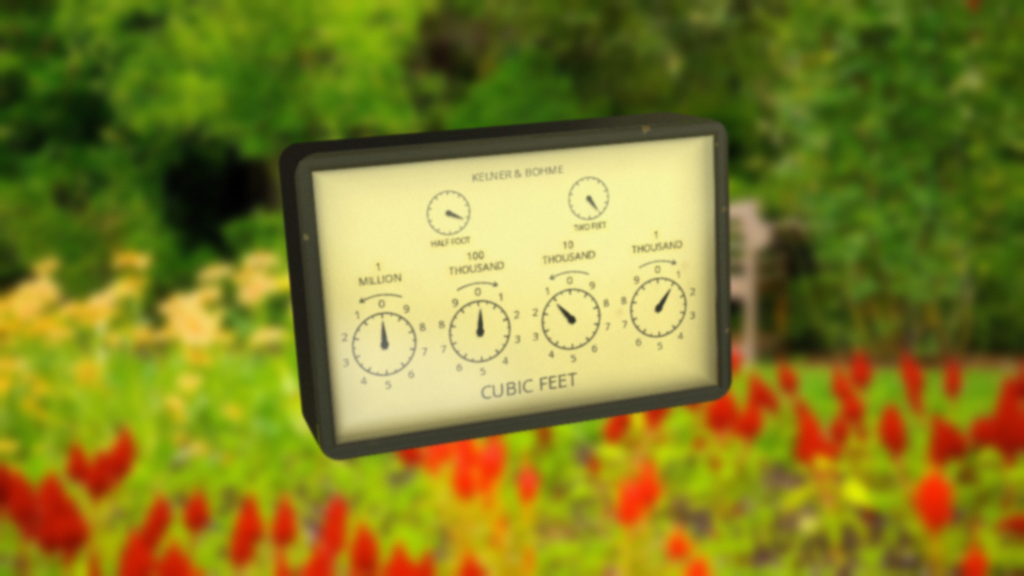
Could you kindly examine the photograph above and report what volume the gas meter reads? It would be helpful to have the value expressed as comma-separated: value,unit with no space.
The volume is 1100,ft³
